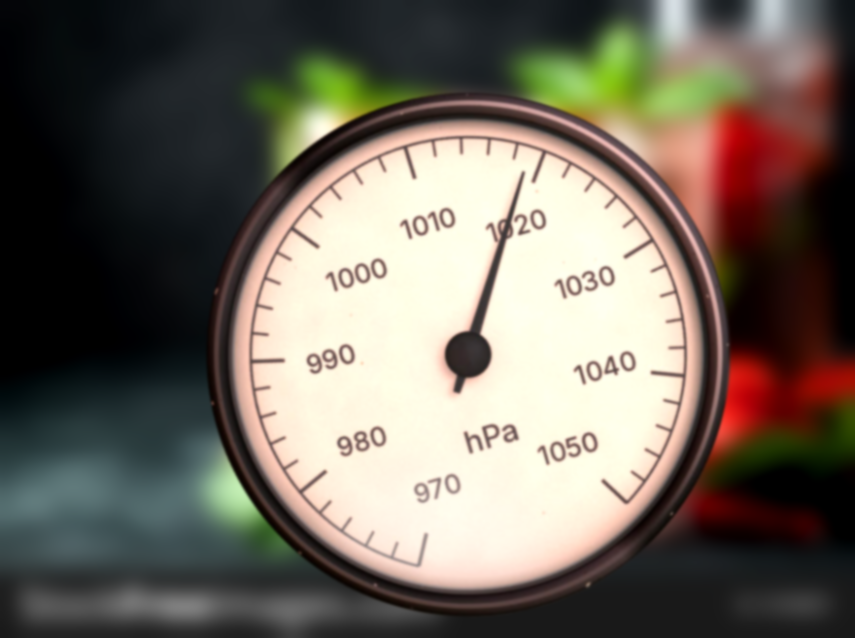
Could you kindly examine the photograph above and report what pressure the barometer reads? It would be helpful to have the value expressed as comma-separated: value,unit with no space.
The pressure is 1019,hPa
